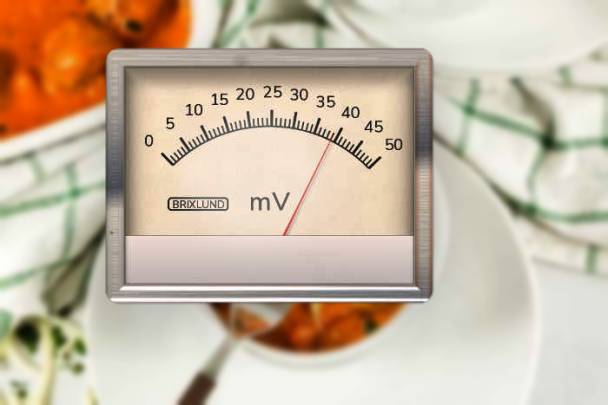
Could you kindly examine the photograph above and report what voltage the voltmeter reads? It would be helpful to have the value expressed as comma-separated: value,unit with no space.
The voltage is 39,mV
